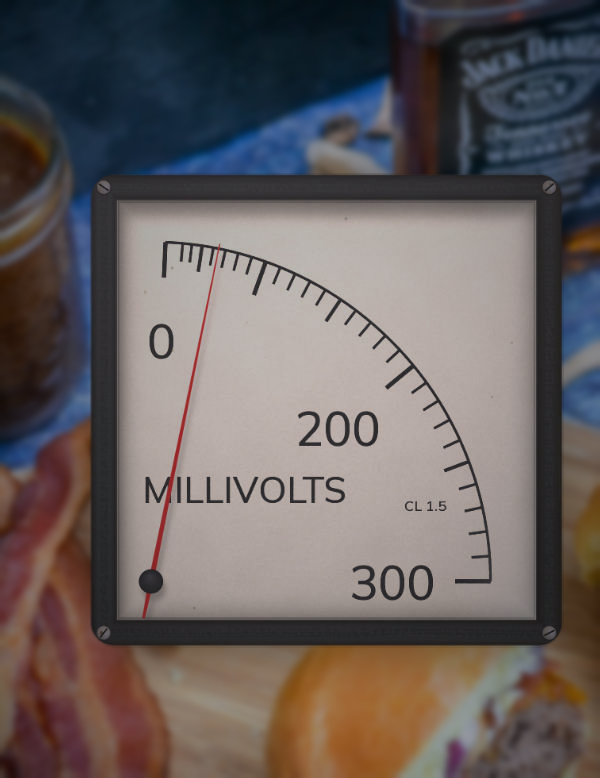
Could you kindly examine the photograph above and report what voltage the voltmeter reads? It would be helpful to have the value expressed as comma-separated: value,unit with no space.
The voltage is 65,mV
